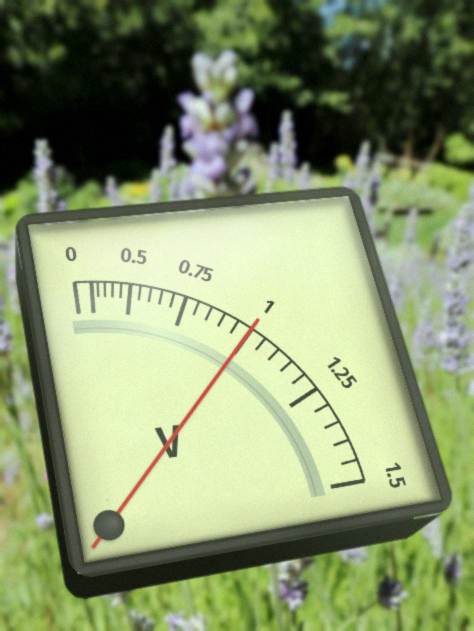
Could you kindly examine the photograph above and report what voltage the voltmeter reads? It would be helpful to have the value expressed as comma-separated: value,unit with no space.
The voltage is 1,V
